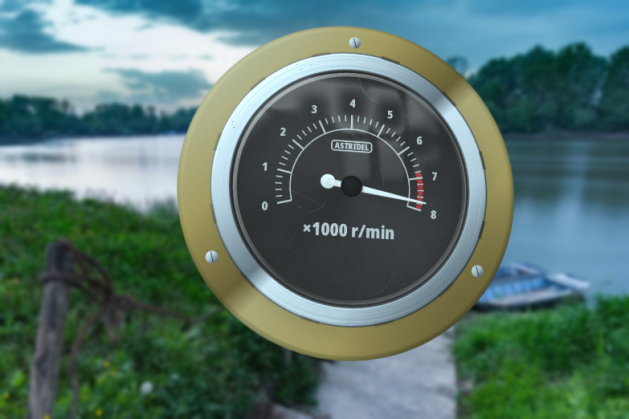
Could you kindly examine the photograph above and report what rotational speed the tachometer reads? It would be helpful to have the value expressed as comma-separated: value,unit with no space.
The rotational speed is 7800,rpm
